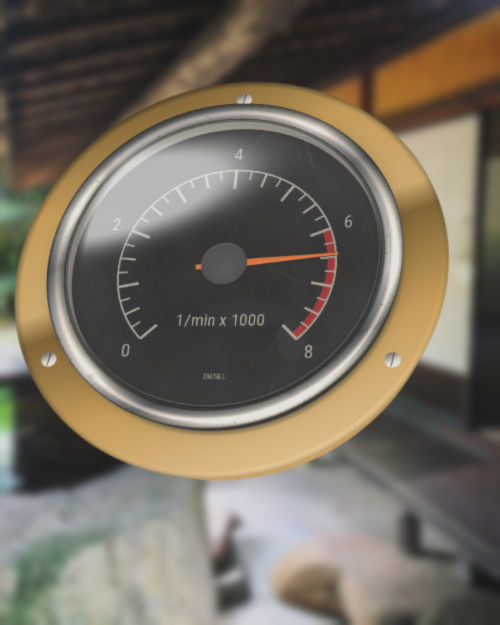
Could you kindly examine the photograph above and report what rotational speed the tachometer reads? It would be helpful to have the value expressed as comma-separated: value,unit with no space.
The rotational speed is 6500,rpm
